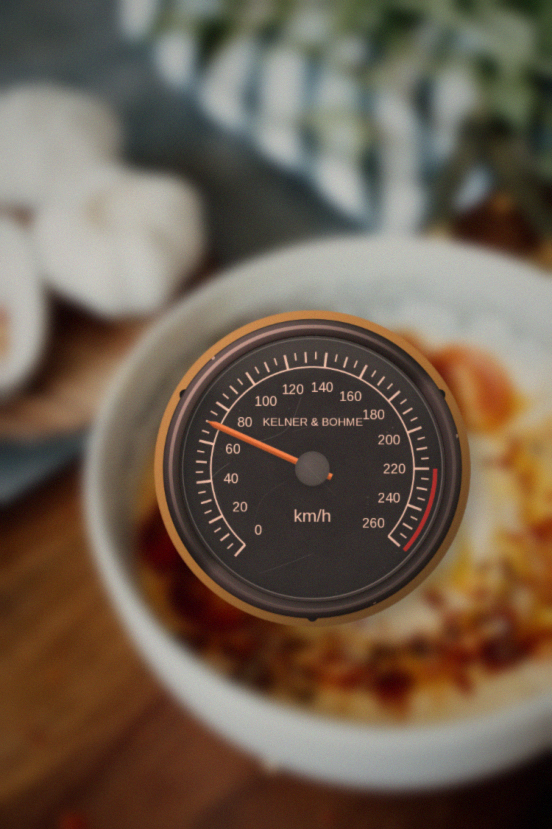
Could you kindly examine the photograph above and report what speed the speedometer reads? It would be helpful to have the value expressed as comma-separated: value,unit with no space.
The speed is 70,km/h
